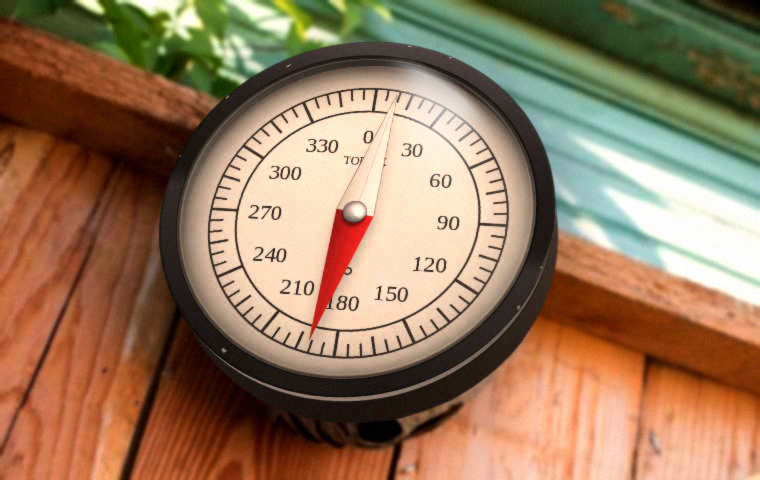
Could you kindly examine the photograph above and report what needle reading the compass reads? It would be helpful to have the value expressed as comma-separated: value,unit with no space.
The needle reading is 190,°
